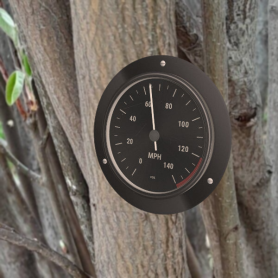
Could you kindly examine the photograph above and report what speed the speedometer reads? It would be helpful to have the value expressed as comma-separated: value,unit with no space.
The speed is 65,mph
